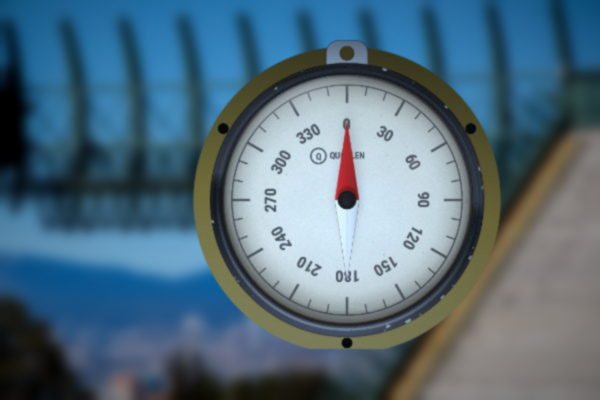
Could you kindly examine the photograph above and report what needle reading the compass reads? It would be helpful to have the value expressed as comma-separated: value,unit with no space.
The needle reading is 0,°
